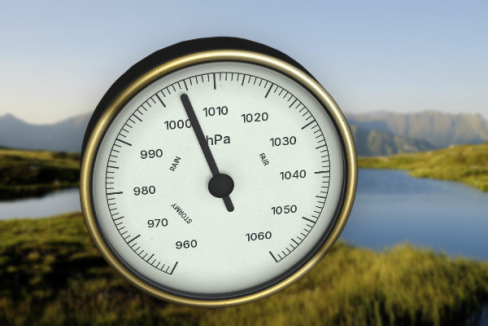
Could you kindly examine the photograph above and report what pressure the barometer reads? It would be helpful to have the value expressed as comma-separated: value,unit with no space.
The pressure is 1004,hPa
